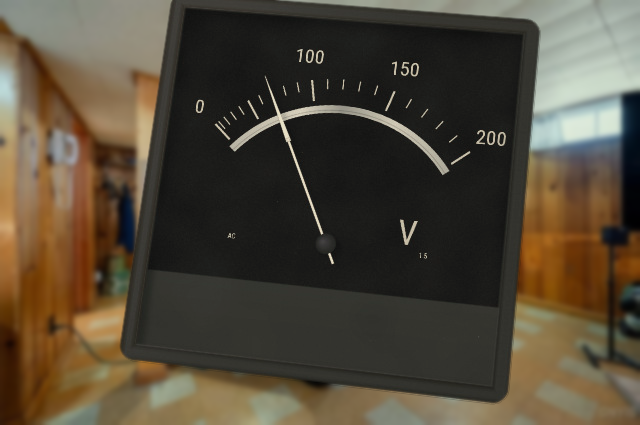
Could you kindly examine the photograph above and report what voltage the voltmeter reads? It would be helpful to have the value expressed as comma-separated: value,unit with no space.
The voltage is 70,V
